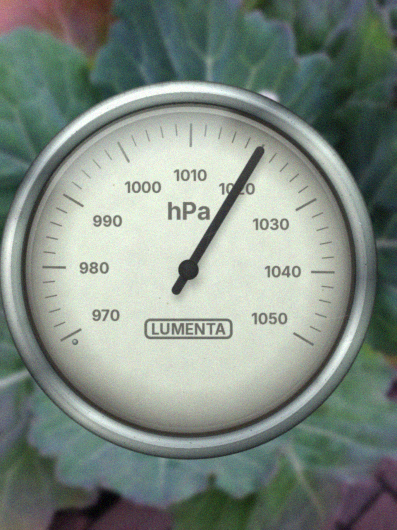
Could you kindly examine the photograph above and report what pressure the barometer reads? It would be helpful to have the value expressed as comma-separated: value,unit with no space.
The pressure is 1020,hPa
